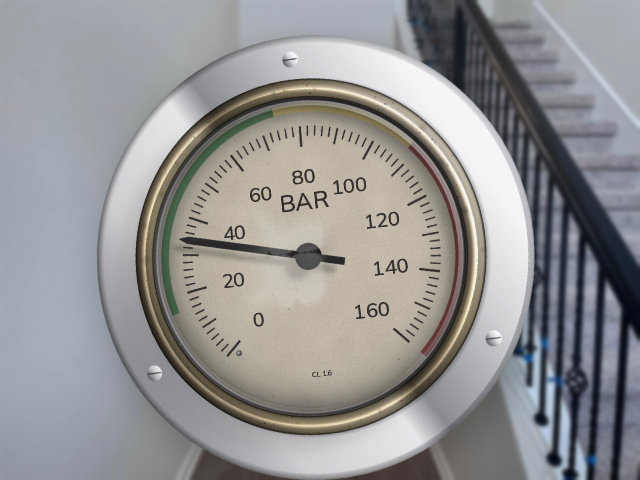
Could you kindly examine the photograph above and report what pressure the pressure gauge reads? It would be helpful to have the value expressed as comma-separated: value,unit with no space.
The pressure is 34,bar
